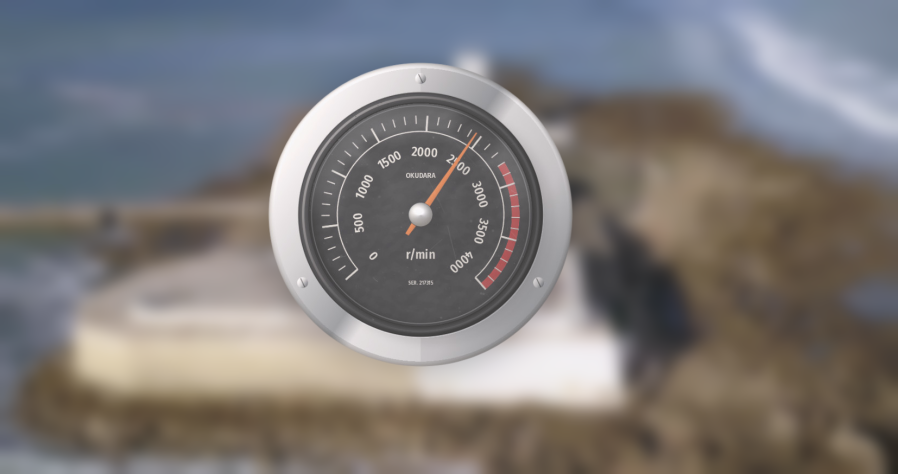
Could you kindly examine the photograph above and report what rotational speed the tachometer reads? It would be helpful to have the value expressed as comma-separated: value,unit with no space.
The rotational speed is 2450,rpm
